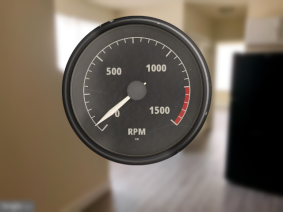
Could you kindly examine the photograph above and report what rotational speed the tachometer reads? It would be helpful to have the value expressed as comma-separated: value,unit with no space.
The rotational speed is 50,rpm
